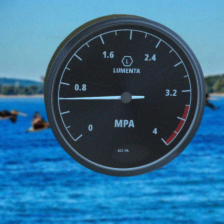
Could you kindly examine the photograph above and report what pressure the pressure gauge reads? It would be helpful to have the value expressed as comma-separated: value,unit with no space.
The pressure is 0.6,MPa
